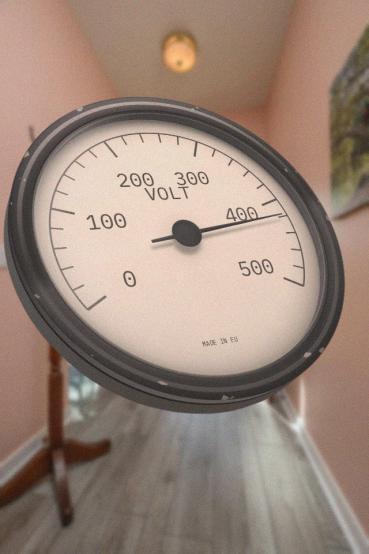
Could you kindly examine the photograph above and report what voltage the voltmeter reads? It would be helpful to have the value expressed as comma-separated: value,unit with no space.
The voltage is 420,V
